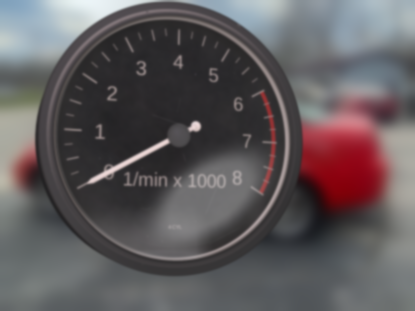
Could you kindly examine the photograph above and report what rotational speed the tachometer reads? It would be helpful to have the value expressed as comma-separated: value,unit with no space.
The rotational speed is 0,rpm
